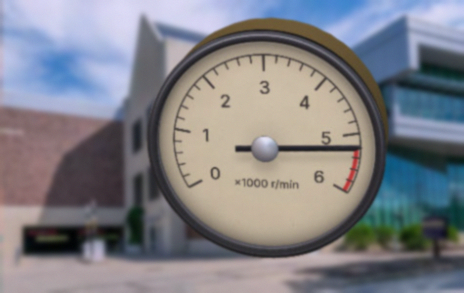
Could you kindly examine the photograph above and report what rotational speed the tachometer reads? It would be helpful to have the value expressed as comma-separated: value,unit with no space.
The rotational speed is 5200,rpm
